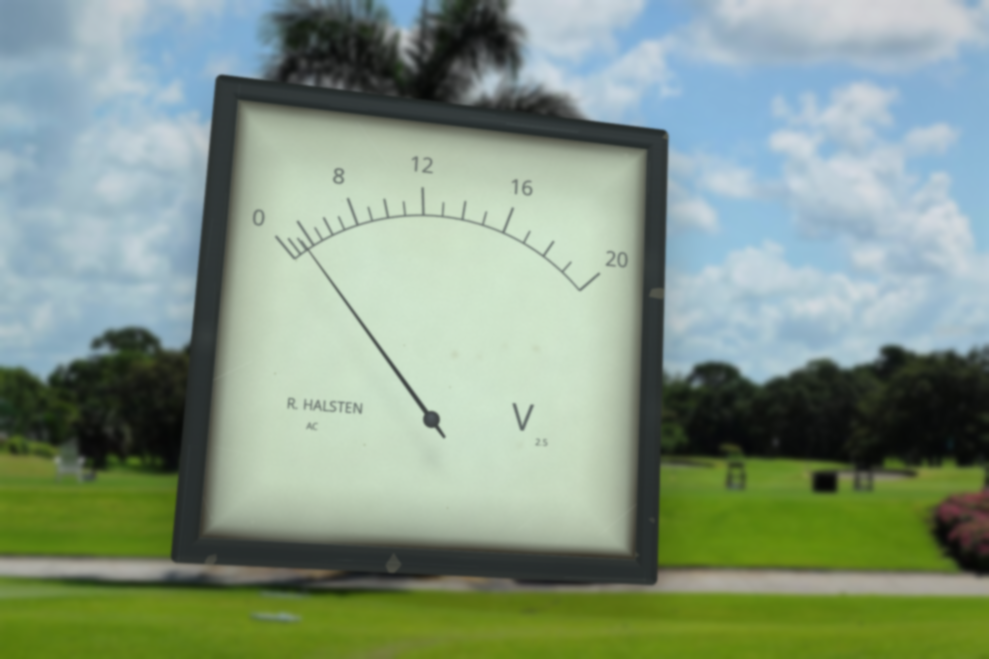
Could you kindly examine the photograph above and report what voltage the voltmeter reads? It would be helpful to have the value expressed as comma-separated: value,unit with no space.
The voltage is 3,V
